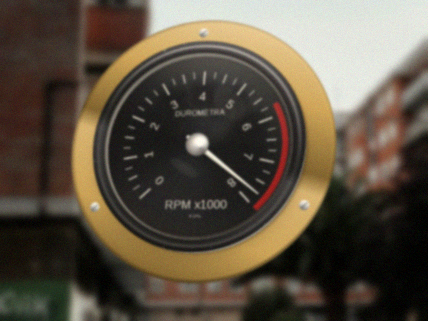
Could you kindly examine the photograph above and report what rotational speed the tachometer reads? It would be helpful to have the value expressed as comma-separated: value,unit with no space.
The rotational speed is 7750,rpm
